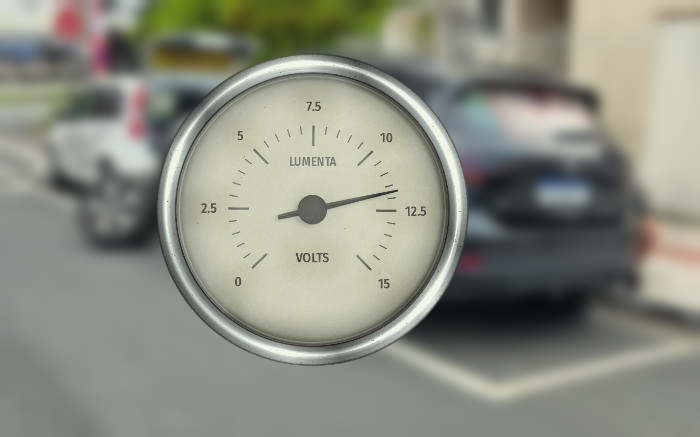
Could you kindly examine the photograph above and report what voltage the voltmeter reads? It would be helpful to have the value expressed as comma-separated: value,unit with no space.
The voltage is 11.75,V
